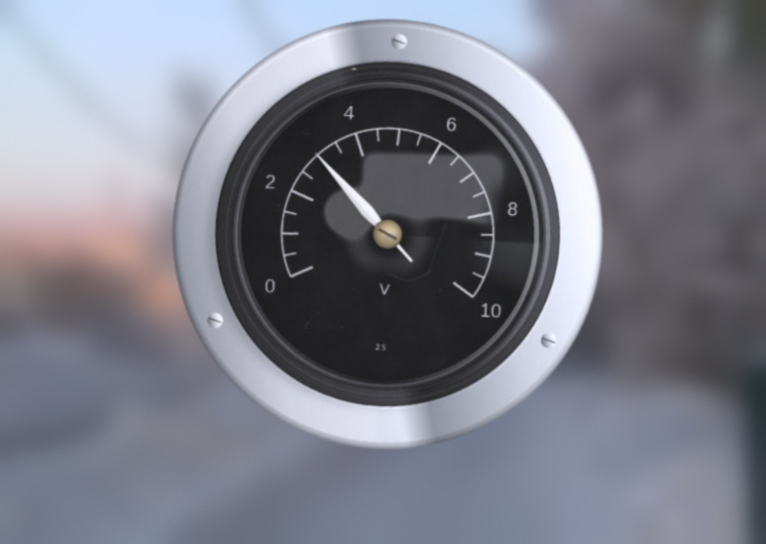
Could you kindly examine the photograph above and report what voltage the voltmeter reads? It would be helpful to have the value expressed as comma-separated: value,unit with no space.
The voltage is 3,V
